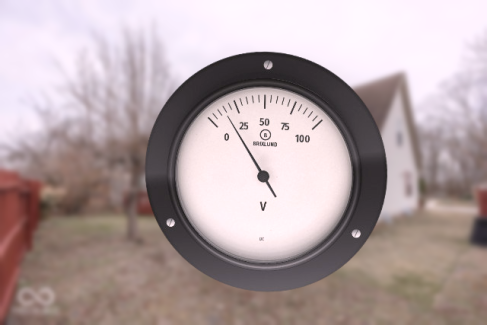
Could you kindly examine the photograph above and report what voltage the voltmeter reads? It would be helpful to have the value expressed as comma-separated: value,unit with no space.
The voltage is 15,V
